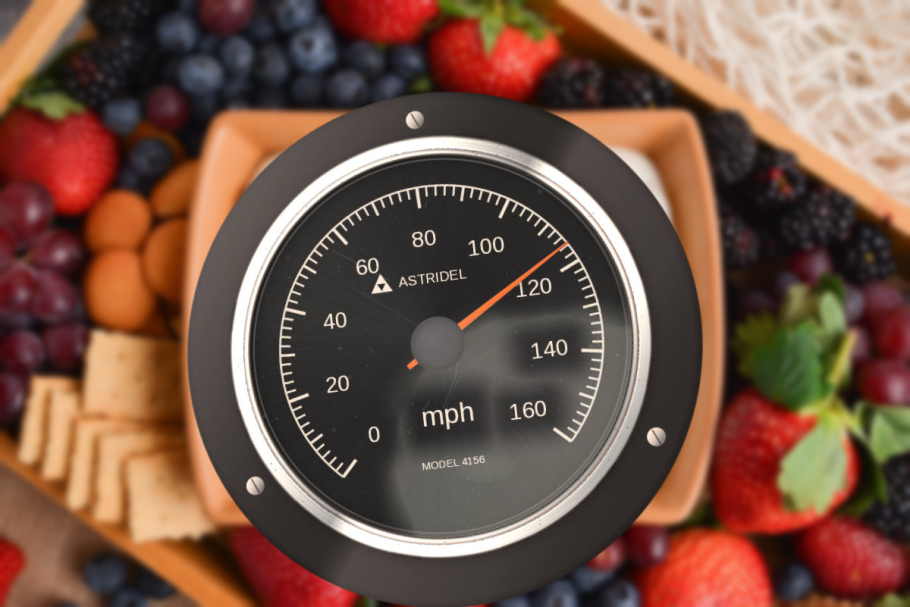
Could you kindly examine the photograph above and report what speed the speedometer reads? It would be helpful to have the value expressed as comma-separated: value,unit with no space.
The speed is 116,mph
